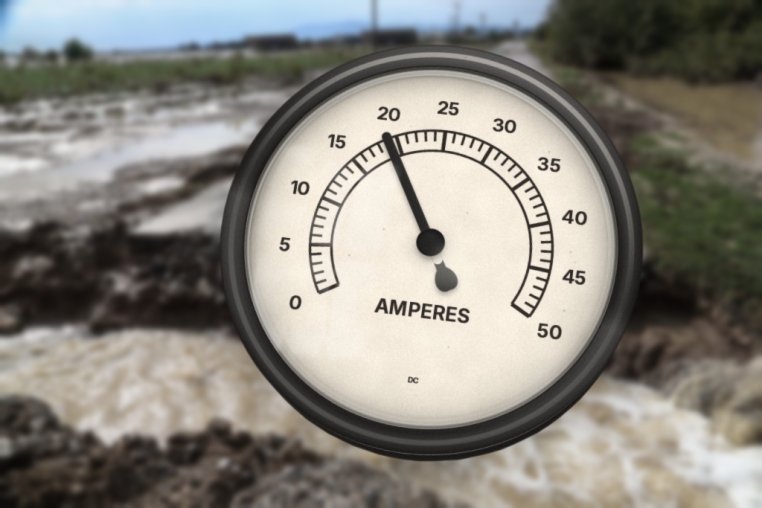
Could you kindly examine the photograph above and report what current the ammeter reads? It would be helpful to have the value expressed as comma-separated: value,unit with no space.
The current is 19,A
